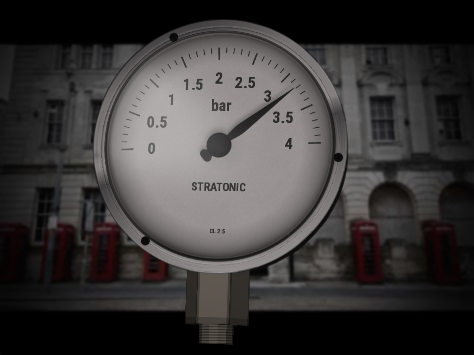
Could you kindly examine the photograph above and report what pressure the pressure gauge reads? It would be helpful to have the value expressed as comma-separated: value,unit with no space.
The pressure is 3.2,bar
